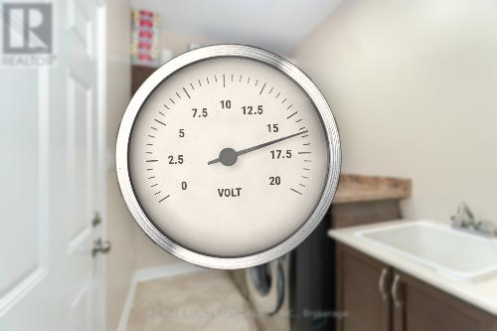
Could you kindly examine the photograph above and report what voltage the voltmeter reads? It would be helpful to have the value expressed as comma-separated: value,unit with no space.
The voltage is 16.25,V
